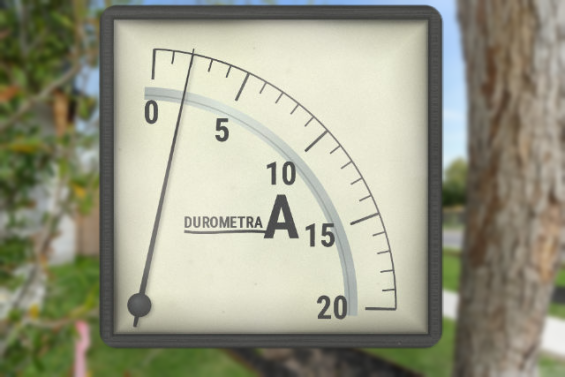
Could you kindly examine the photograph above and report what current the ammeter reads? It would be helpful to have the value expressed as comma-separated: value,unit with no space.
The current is 2,A
